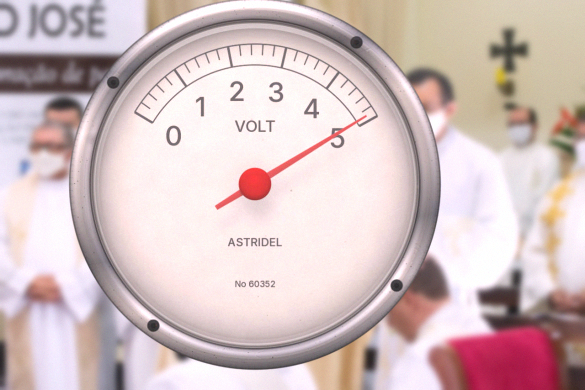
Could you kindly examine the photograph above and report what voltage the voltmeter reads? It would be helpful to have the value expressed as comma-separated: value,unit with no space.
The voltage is 4.9,V
